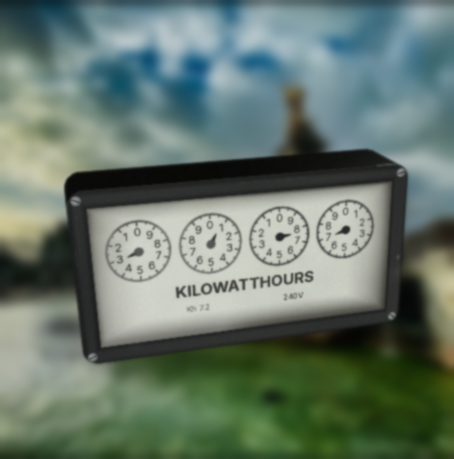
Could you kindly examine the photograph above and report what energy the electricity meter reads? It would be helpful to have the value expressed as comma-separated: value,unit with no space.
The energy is 3077,kWh
